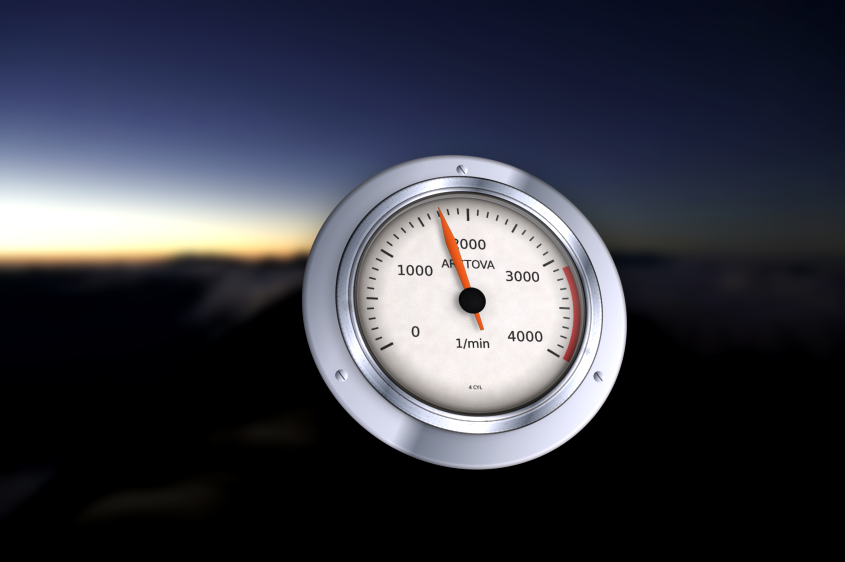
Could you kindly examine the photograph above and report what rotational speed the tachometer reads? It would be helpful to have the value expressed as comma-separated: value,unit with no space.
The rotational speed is 1700,rpm
